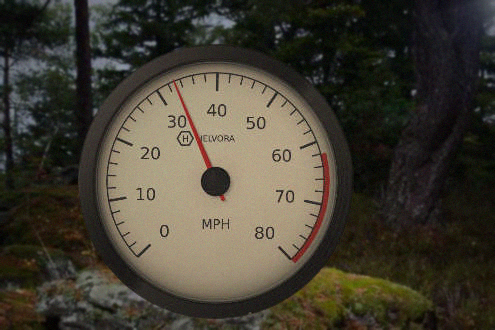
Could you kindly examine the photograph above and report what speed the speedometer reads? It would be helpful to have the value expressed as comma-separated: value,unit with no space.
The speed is 33,mph
